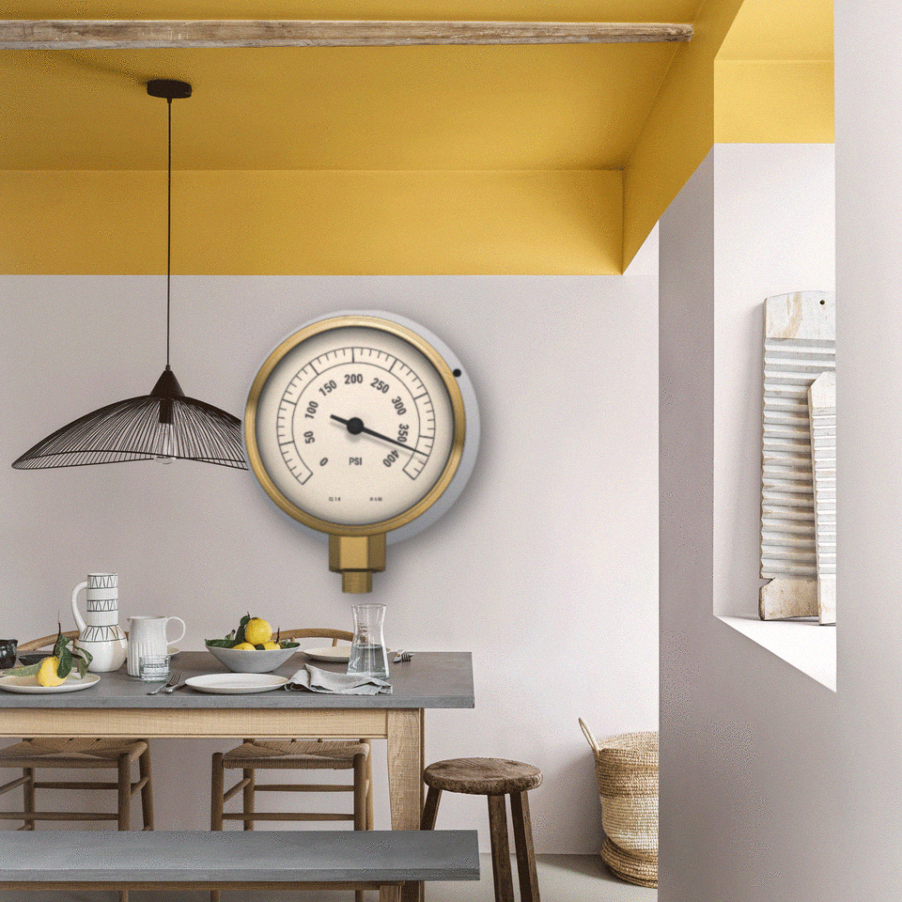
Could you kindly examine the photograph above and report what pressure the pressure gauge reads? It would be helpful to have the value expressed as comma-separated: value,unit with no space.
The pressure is 370,psi
